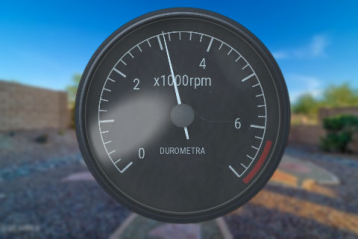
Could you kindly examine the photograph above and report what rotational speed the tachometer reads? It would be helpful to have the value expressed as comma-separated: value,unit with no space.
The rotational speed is 3100,rpm
